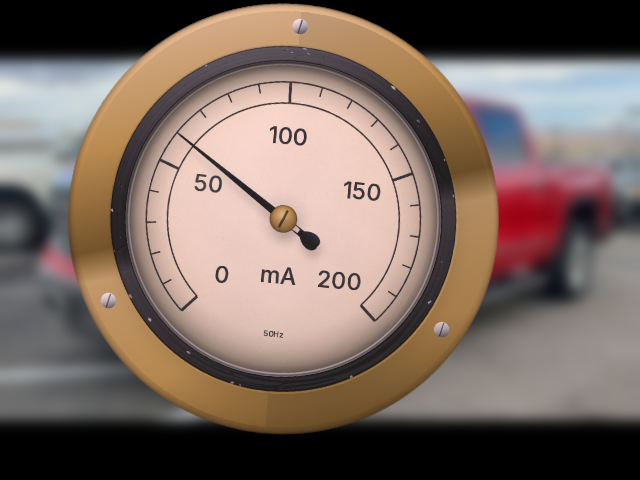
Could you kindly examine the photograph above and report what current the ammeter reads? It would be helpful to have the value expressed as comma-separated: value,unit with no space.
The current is 60,mA
